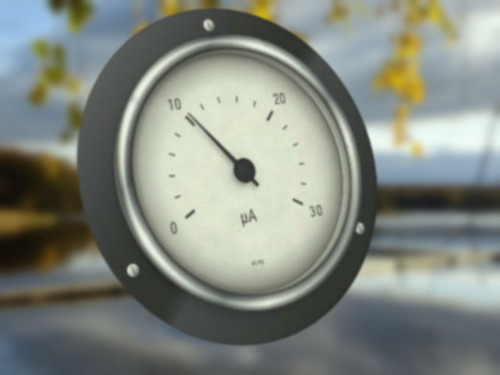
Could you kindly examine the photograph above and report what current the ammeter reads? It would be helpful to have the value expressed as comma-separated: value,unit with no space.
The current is 10,µA
